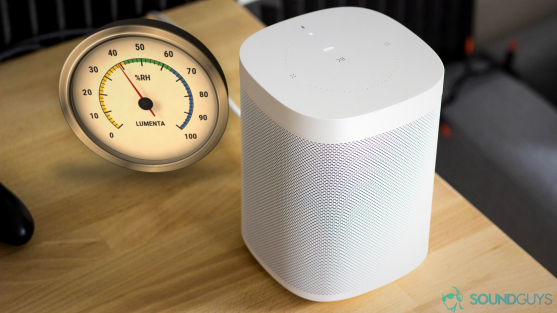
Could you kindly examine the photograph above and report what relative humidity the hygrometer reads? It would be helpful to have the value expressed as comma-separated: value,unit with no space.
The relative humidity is 40,%
